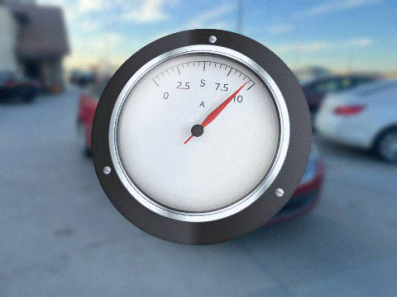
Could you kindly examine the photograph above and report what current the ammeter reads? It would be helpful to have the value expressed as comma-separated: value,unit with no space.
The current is 9.5,A
